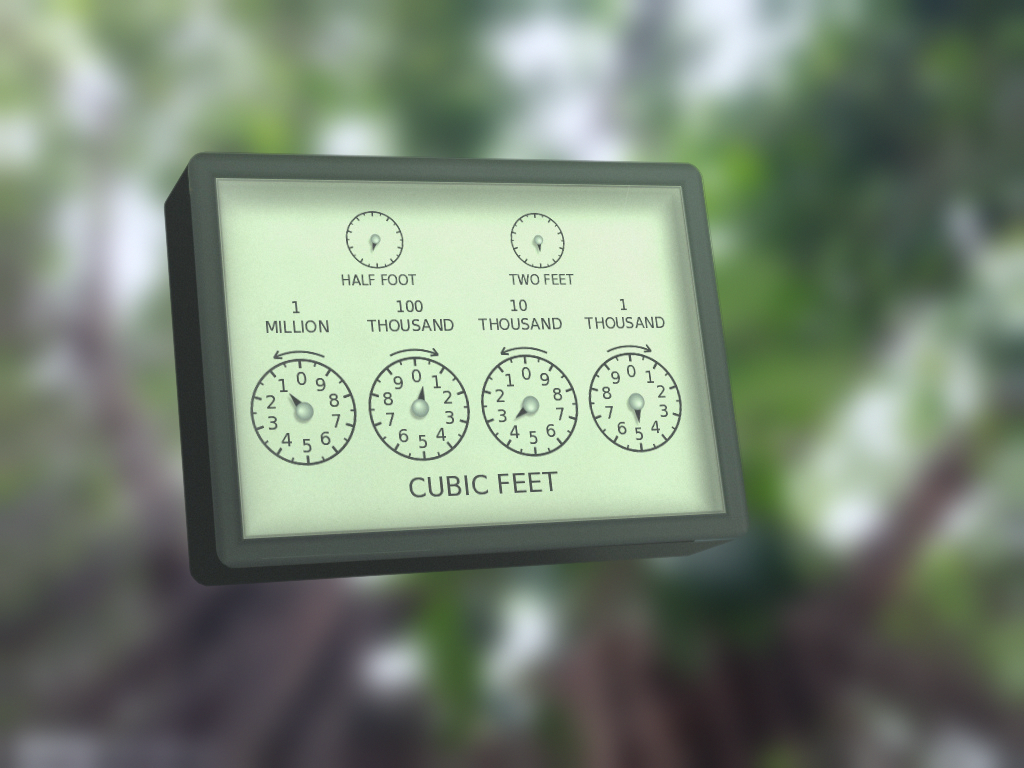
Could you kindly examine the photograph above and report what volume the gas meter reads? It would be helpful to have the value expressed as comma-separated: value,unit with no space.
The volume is 103500,ft³
